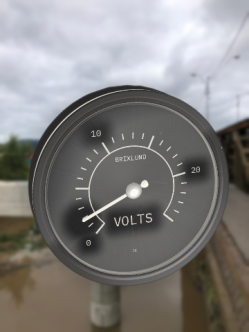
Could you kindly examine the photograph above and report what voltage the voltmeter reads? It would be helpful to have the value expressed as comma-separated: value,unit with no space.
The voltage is 2,V
